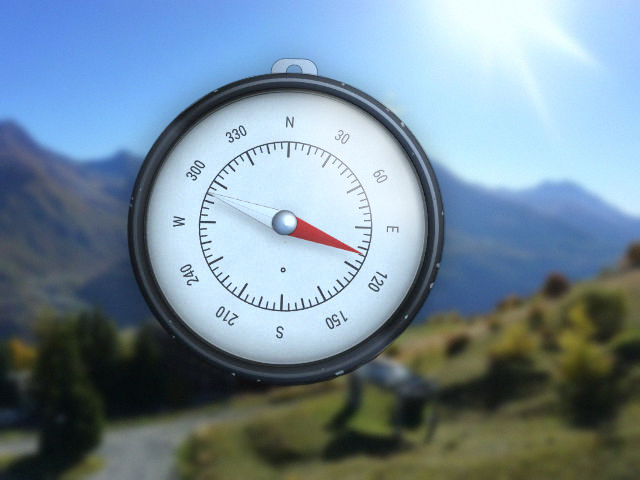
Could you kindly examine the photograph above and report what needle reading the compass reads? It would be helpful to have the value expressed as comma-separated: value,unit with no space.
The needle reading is 110,°
